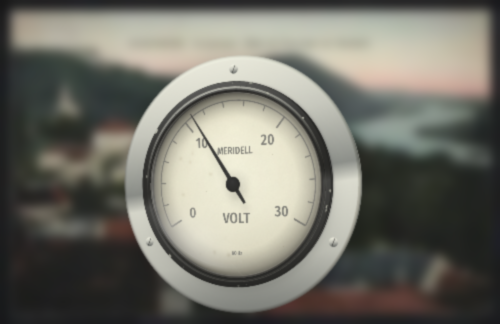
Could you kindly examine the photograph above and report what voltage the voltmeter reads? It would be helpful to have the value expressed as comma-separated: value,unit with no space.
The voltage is 11,V
